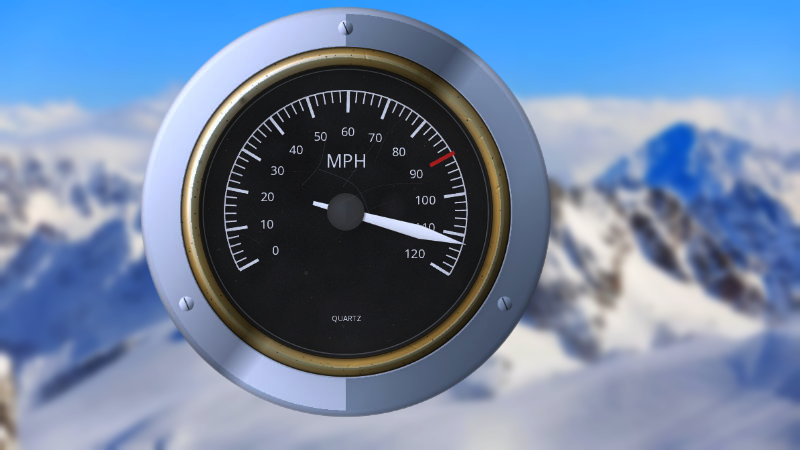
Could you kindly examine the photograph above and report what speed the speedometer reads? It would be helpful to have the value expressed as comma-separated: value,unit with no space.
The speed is 112,mph
